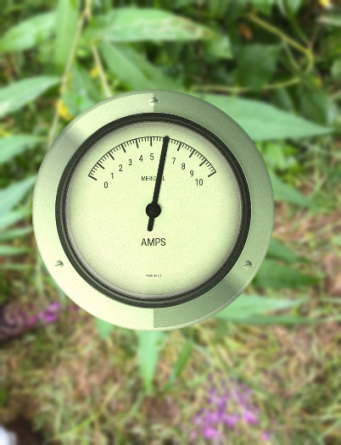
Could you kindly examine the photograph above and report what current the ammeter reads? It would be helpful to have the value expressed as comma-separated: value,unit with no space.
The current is 6,A
